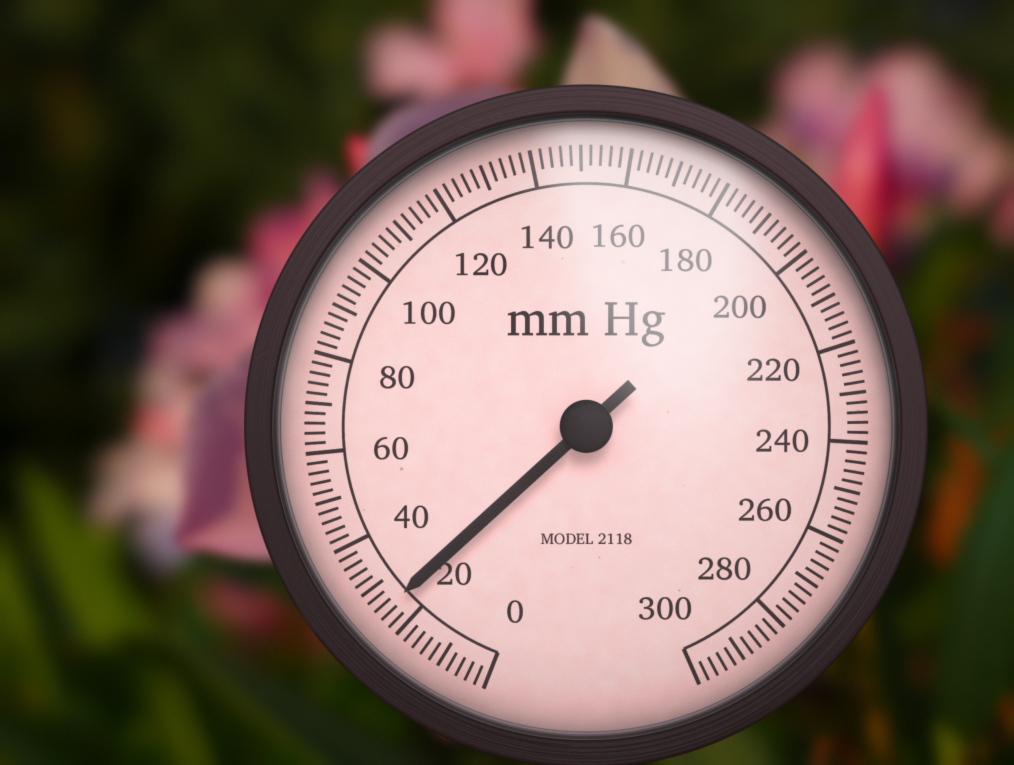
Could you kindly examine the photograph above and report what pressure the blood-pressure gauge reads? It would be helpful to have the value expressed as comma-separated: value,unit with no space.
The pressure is 25,mmHg
